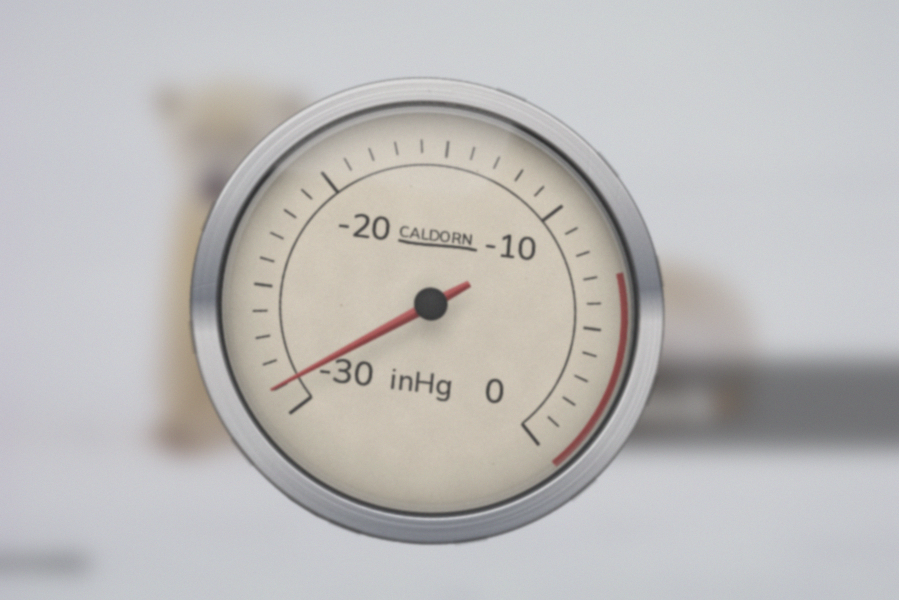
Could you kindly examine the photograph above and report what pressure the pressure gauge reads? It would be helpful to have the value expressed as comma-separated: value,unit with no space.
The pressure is -29,inHg
